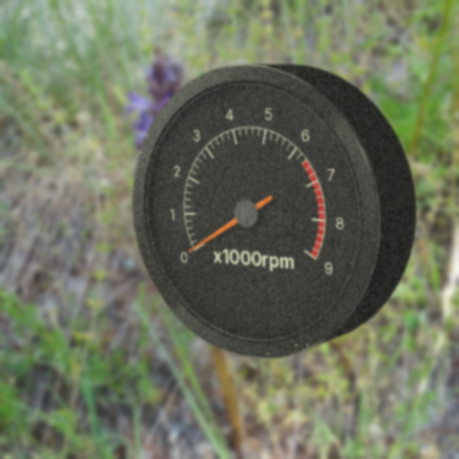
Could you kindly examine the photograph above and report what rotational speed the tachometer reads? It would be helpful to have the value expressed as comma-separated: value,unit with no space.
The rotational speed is 0,rpm
